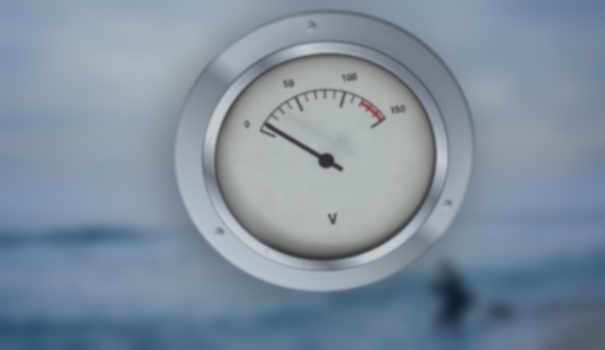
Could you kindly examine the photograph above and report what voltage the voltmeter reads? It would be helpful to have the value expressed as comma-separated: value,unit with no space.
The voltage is 10,V
